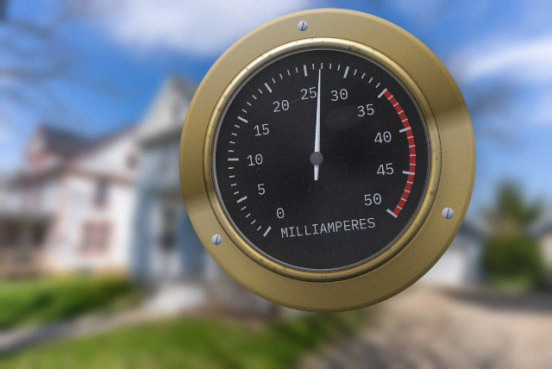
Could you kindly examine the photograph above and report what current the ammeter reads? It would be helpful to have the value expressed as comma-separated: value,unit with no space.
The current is 27,mA
